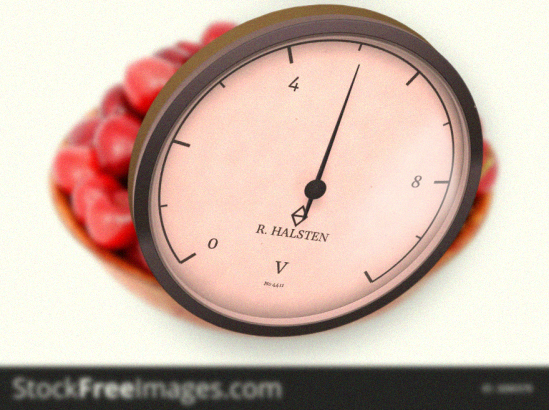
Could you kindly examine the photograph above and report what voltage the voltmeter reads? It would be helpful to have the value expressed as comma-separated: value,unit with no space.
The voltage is 5,V
